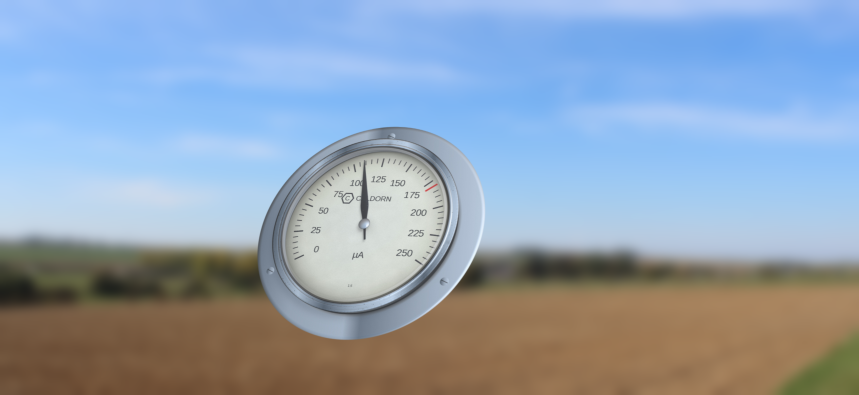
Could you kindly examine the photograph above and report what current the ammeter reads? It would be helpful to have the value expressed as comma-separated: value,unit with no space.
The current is 110,µA
